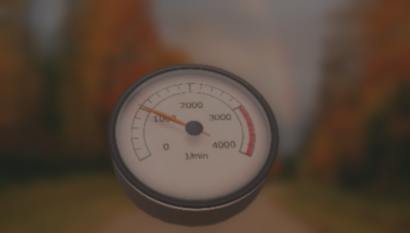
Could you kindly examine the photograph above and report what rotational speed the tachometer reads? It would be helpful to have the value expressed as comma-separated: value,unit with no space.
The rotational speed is 1000,rpm
